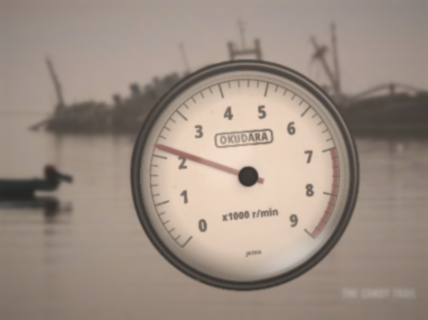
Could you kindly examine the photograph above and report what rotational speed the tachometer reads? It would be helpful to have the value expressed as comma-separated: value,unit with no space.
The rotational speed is 2200,rpm
